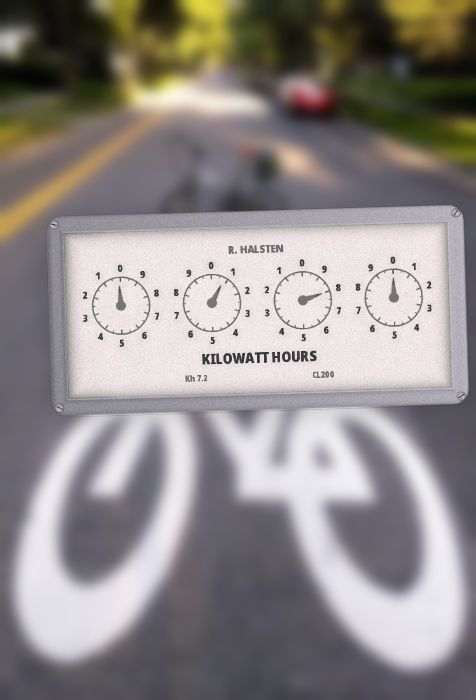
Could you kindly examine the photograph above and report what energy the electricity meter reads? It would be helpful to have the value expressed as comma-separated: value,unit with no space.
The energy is 80,kWh
